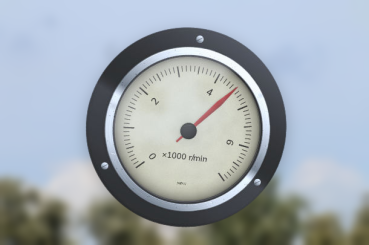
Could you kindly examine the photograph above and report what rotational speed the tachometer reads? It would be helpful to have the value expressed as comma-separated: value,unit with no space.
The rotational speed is 4500,rpm
